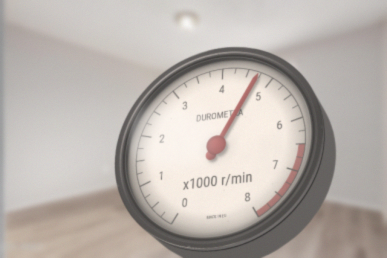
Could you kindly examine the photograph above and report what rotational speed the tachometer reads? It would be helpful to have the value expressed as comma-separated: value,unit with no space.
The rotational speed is 4750,rpm
